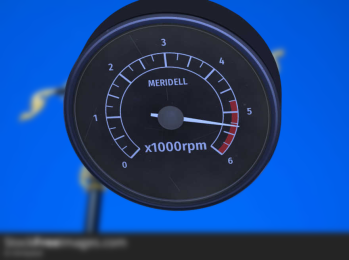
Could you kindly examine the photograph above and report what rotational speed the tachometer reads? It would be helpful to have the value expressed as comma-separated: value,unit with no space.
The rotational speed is 5250,rpm
